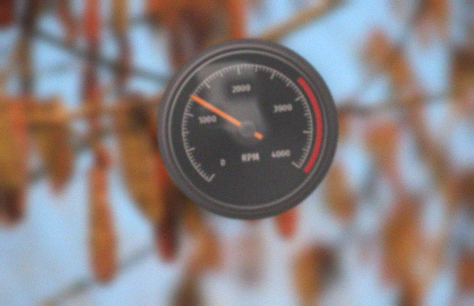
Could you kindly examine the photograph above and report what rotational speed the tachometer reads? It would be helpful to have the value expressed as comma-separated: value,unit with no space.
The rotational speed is 1250,rpm
